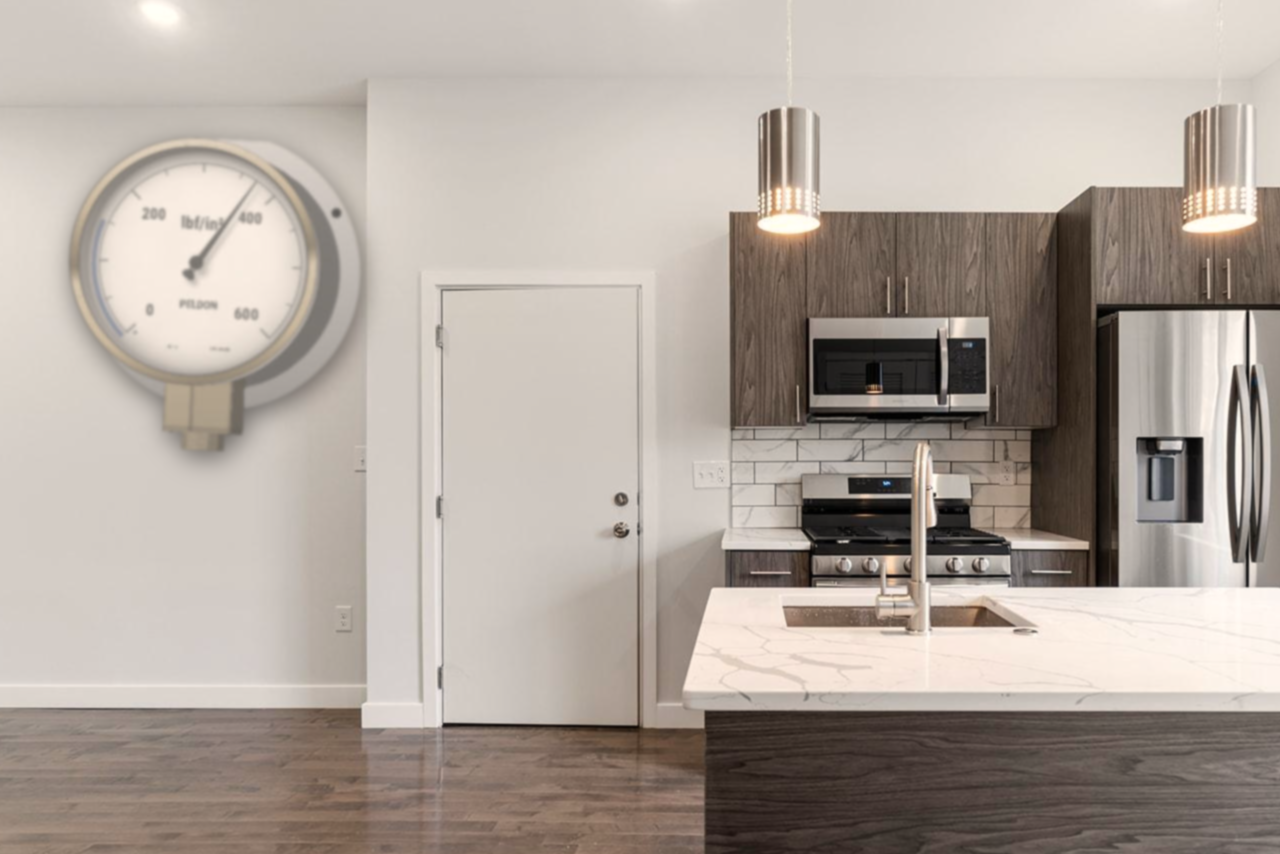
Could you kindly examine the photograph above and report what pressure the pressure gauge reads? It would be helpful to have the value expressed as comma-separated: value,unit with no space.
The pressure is 375,psi
